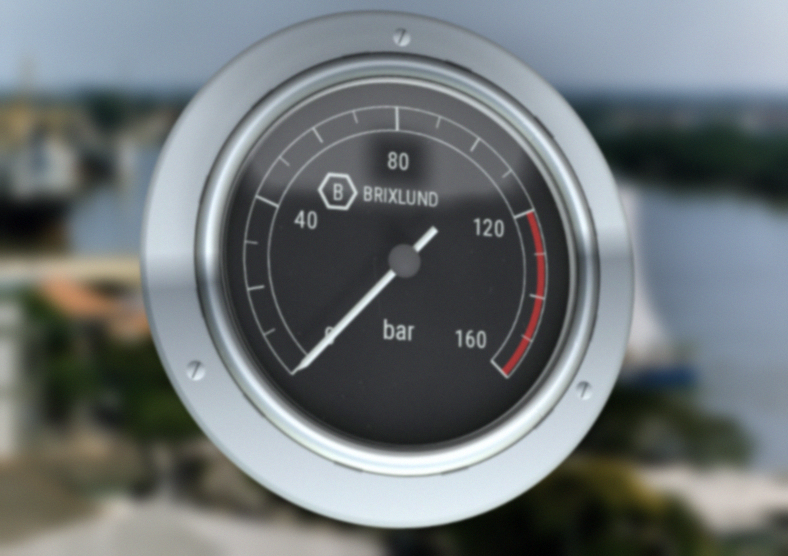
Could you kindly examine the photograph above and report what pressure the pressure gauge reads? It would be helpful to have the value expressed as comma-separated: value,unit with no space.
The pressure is 0,bar
